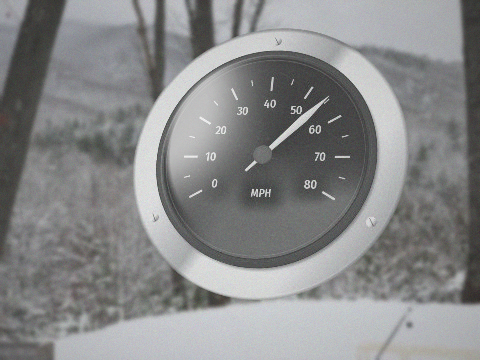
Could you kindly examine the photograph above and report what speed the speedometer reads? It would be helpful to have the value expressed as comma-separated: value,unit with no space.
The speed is 55,mph
